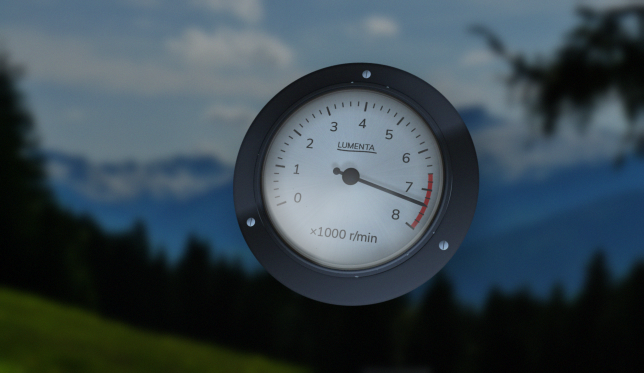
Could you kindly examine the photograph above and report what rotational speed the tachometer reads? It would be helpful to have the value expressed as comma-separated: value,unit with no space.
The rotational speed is 7400,rpm
